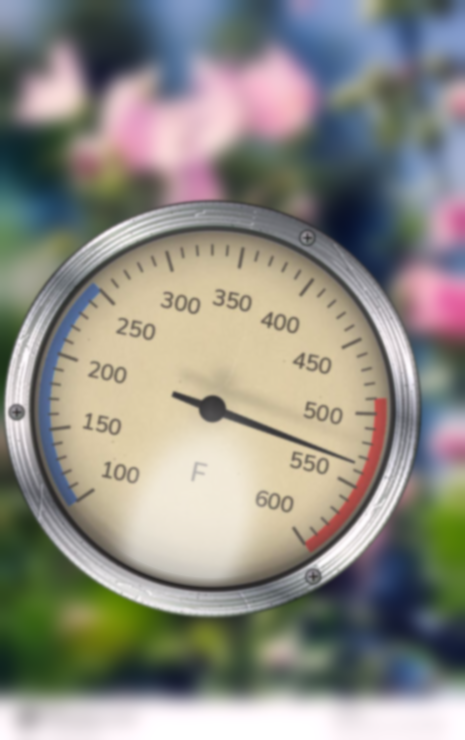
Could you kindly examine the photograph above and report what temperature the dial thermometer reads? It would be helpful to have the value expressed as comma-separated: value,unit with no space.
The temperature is 535,°F
